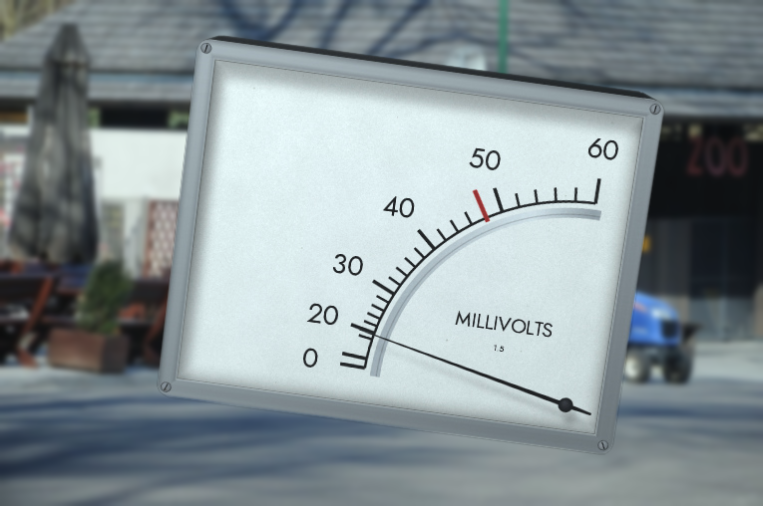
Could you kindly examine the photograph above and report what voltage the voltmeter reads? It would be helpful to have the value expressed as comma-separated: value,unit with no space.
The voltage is 20,mV
